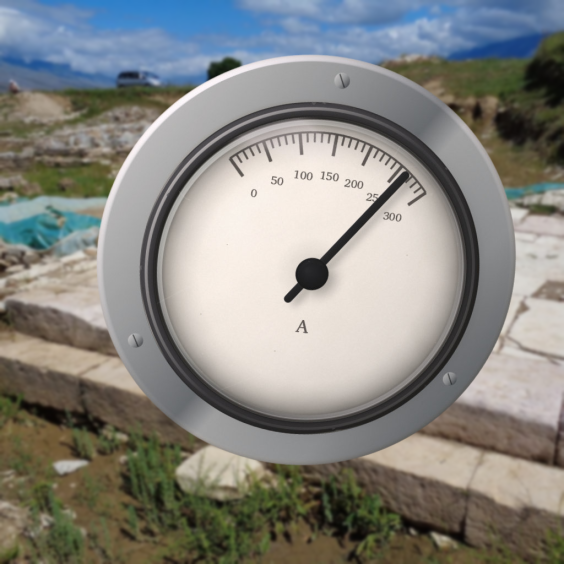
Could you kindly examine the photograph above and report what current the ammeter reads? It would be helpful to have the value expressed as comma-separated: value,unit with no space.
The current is 260,A
